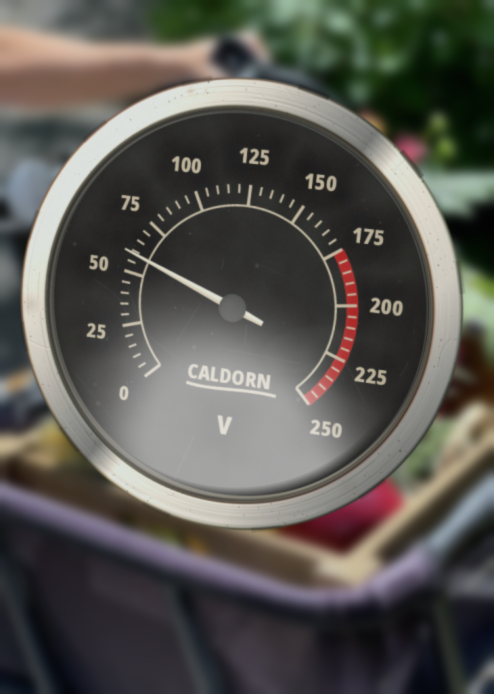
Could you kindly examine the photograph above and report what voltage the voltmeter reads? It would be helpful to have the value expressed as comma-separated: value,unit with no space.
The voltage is 60,V
